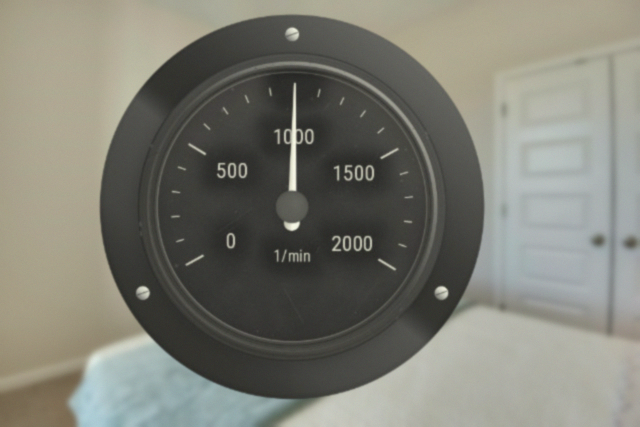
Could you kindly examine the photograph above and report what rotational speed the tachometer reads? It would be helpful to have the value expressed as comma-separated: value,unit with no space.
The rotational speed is 1000,rpm
